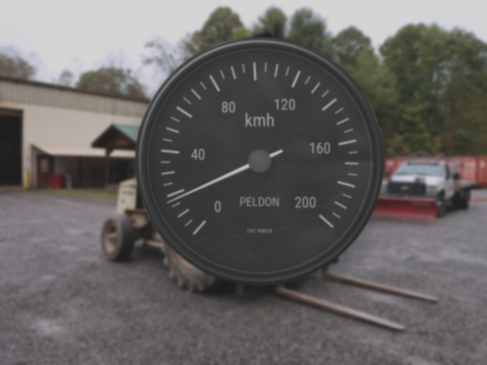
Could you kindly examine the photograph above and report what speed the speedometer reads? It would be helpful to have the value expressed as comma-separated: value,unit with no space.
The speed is 17.5,km/h
